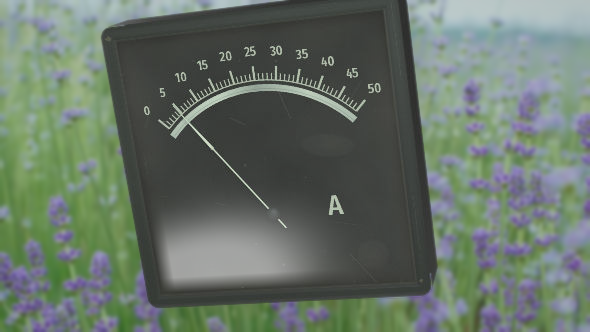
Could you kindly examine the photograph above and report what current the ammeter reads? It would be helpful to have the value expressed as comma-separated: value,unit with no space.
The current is 5,A
